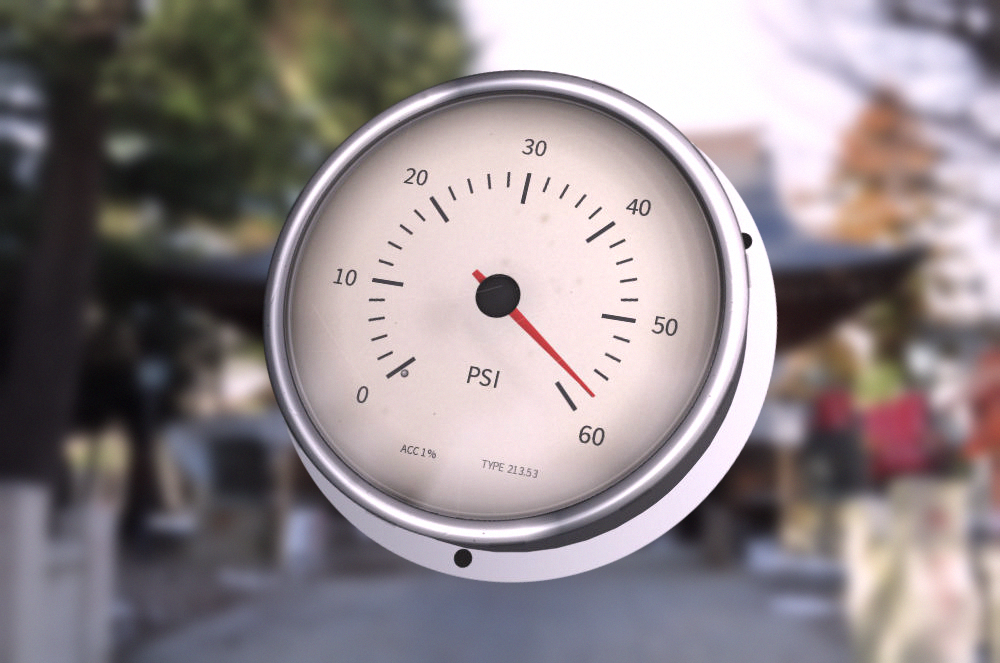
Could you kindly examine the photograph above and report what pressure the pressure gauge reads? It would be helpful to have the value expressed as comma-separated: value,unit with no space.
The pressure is 58,psi
